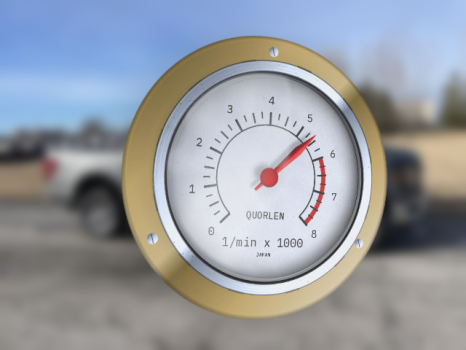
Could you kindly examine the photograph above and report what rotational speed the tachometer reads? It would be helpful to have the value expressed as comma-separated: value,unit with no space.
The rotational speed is 5375,rpm
